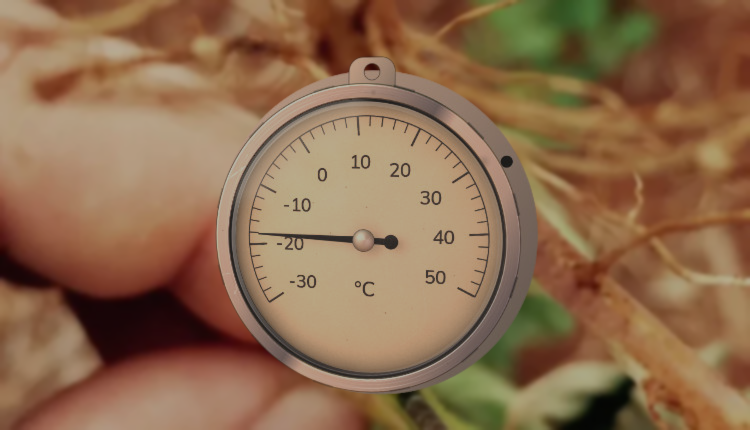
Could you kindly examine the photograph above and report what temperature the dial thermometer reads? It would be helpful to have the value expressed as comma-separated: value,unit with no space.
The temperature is -18,°C
